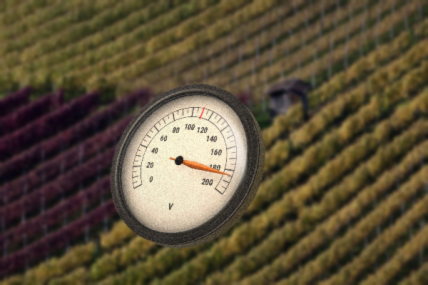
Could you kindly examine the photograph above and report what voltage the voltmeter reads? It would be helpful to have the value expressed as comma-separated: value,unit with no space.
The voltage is 185,V
